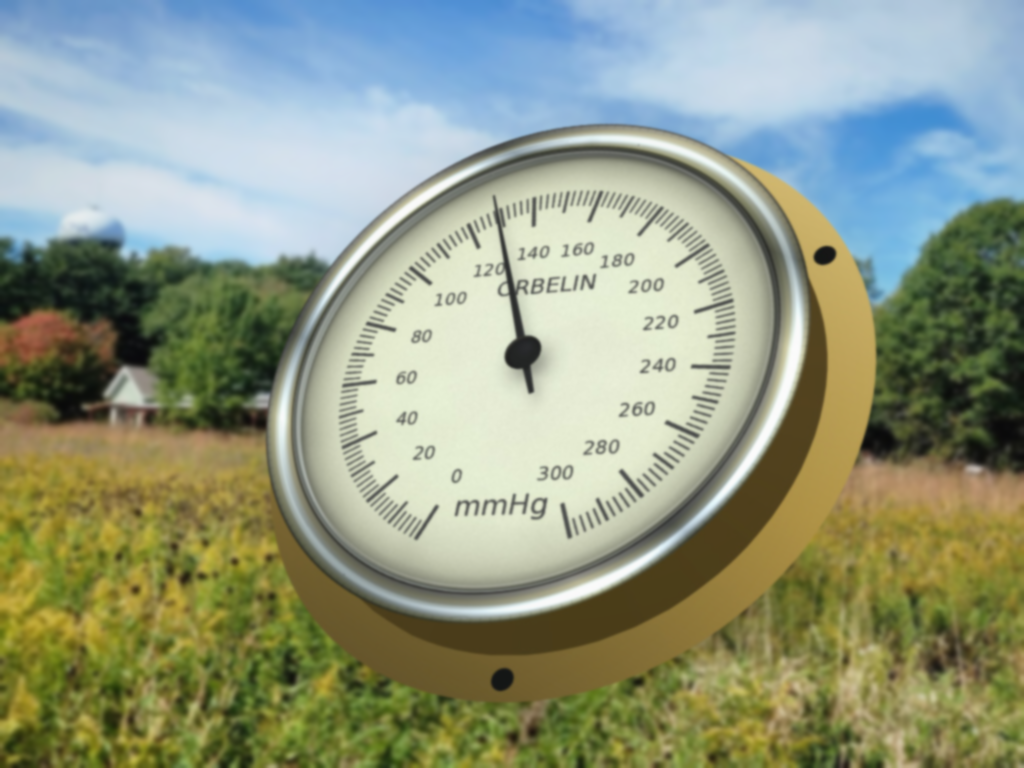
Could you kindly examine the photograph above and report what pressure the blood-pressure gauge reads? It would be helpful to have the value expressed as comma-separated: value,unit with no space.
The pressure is 130,mmHg
